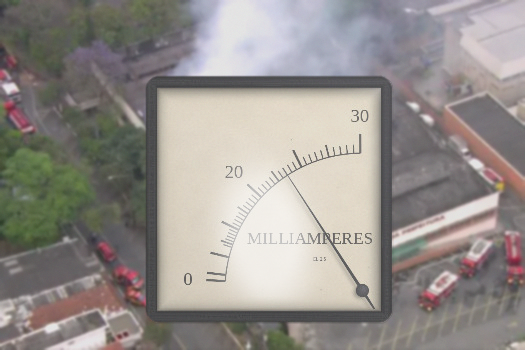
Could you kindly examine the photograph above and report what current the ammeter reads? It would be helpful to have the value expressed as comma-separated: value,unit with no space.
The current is 23.5,mA
